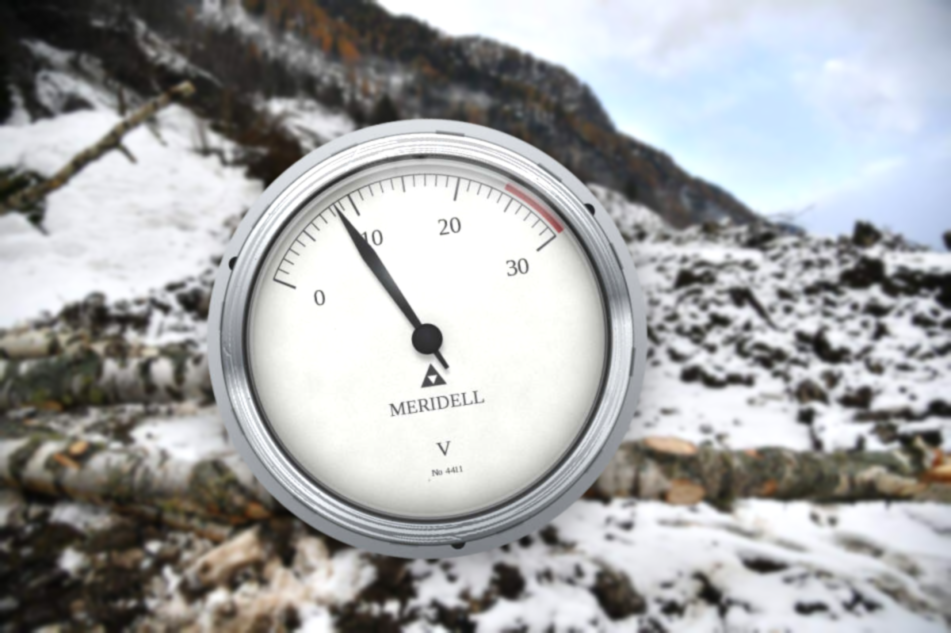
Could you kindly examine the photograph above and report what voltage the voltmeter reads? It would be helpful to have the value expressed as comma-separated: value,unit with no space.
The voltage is 8.5,V
